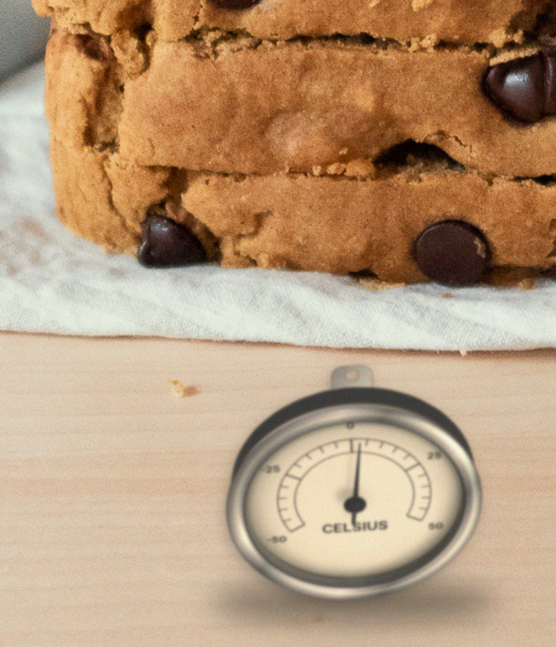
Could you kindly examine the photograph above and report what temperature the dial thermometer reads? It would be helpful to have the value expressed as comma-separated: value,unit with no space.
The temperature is 2.5,°C
